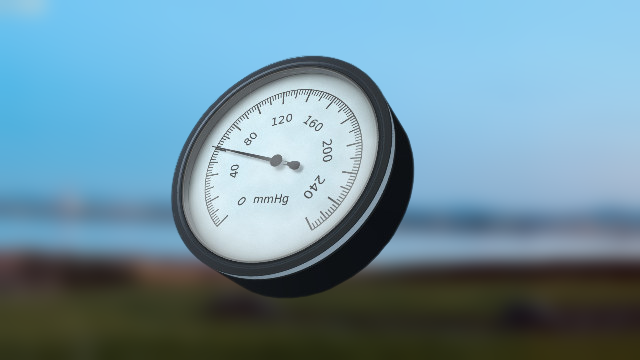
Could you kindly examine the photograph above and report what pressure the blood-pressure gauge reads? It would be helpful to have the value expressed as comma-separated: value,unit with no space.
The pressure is 60,mmHg
